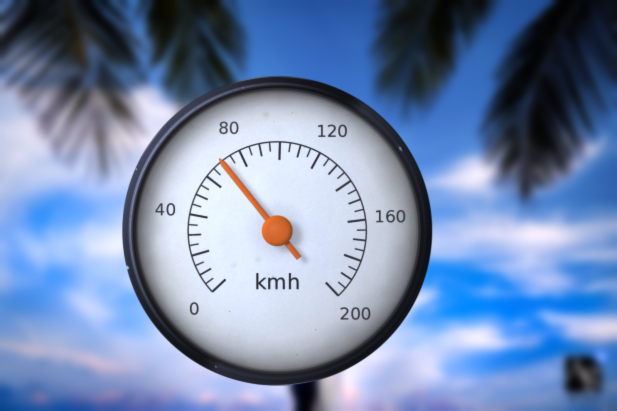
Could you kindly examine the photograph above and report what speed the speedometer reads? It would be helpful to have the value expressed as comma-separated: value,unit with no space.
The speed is 70,km/h
